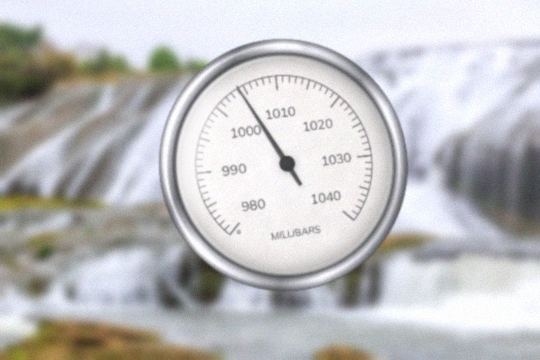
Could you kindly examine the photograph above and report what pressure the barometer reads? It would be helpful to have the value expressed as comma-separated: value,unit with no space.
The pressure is 1004,mbar
